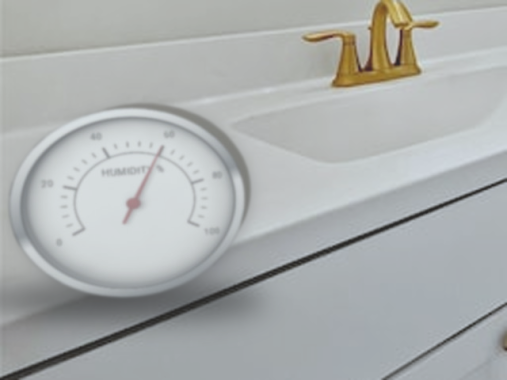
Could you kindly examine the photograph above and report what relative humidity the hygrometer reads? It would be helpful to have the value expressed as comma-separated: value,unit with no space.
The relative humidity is 60,%
